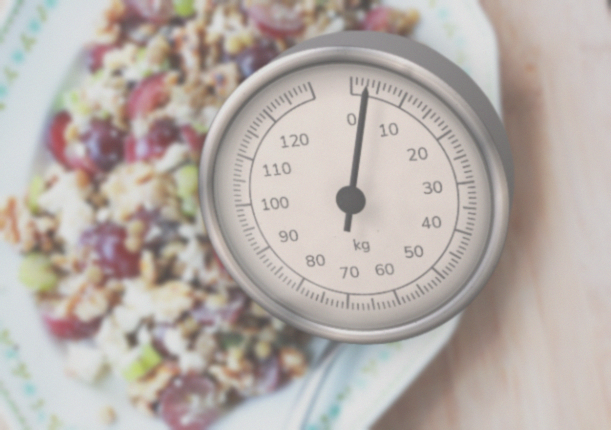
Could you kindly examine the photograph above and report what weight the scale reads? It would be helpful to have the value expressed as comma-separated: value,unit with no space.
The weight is 3,kg
